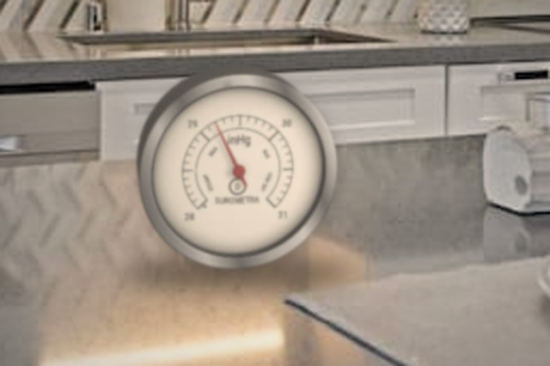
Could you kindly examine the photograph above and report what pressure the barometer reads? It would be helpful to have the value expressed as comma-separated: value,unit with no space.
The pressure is 29.2,inHg
